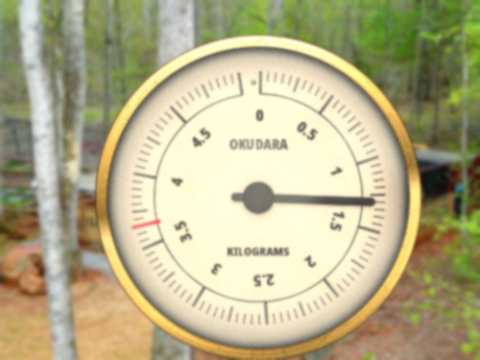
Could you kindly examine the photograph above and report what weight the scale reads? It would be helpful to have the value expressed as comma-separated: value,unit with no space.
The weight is 1.3,kg
